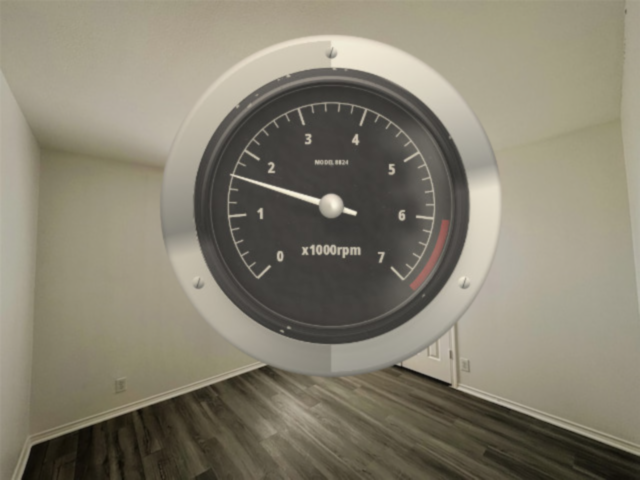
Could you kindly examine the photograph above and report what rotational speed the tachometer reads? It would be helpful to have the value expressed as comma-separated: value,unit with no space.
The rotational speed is 1600,rpm
